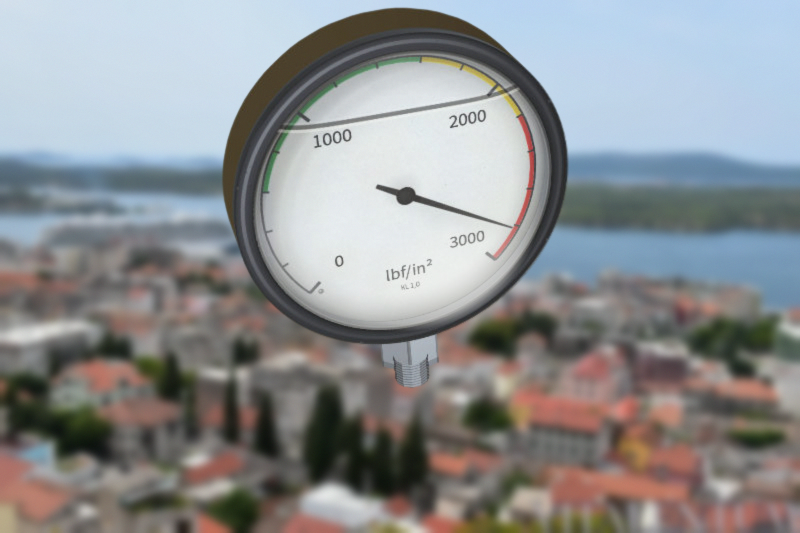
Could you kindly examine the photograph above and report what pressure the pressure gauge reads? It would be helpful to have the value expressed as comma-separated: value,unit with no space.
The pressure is 2800,psi
